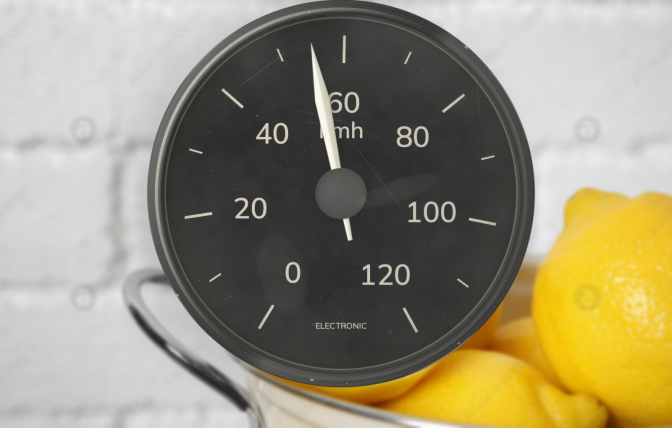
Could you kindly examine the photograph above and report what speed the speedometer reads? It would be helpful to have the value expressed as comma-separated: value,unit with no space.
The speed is 55,km/h
